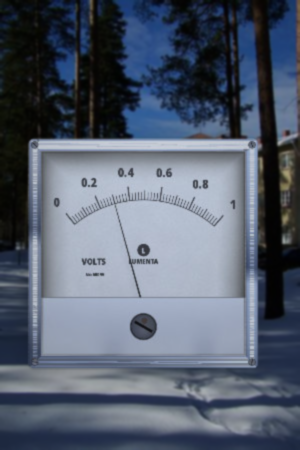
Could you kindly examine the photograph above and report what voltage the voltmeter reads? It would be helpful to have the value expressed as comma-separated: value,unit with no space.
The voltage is 0.3,V
